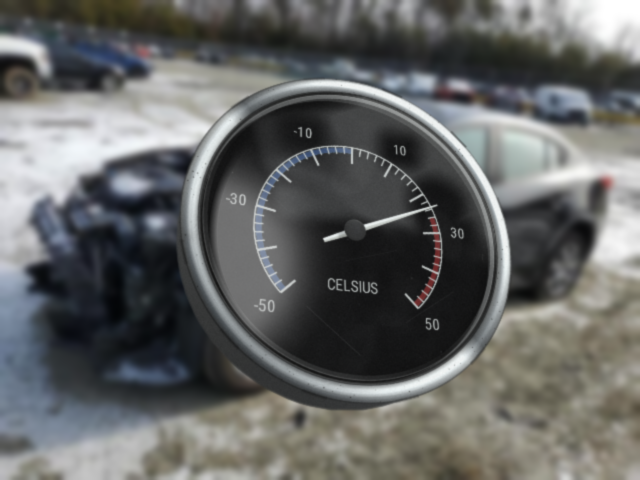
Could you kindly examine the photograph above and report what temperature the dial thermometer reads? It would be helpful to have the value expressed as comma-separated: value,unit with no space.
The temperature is 24,°C
